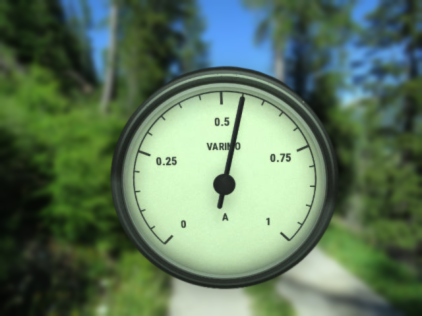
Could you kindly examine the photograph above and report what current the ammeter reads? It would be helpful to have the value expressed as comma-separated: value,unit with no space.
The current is 0.55,A
